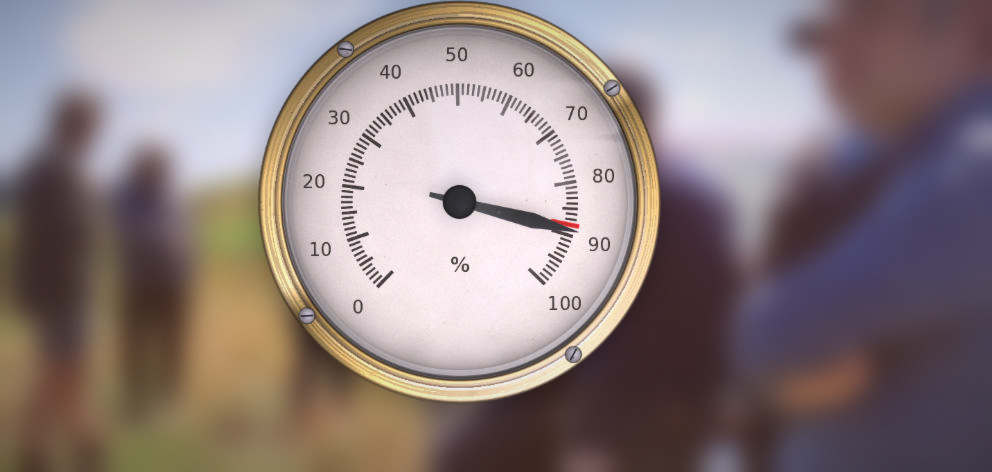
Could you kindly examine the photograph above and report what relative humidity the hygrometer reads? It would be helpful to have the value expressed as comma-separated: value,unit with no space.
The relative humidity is 89,%
